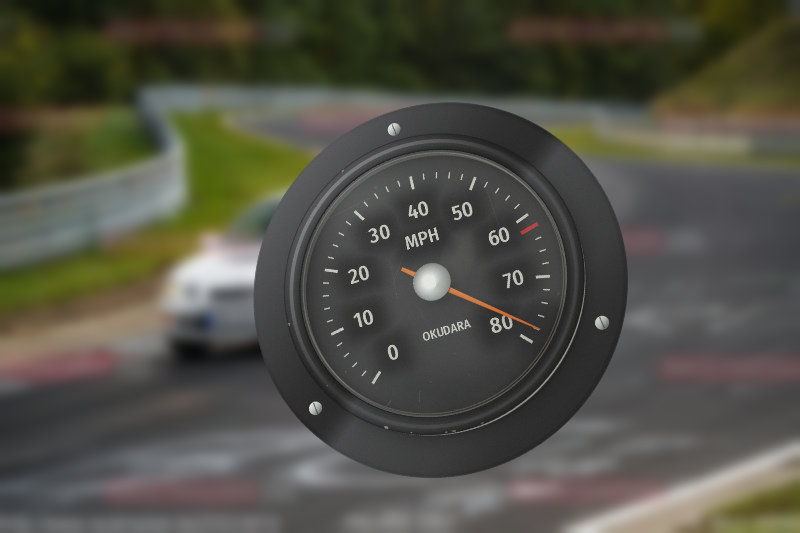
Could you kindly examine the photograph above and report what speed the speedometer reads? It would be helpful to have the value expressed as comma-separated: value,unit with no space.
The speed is 78,mph
